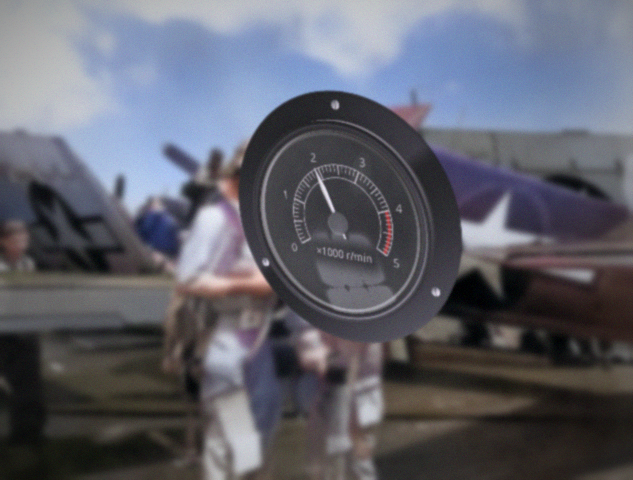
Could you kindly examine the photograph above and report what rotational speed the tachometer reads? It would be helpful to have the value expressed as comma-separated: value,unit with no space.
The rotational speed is 2000,rpm
